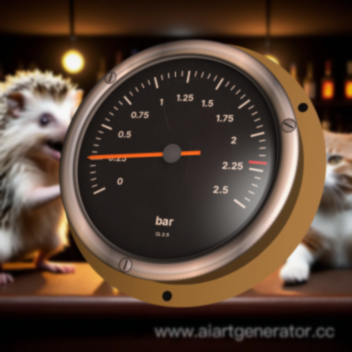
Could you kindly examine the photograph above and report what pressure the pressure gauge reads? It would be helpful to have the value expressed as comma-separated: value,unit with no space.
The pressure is 0.25,bar
